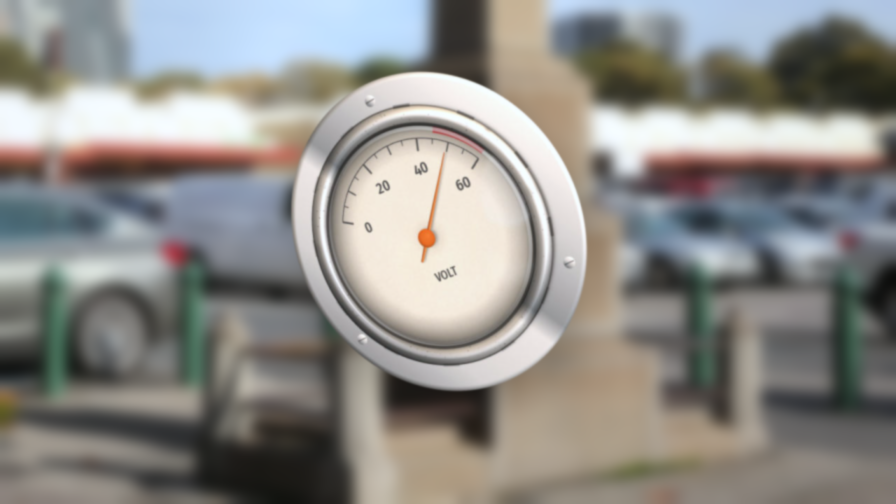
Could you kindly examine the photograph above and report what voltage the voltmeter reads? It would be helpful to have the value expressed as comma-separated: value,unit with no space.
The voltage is 50,V
